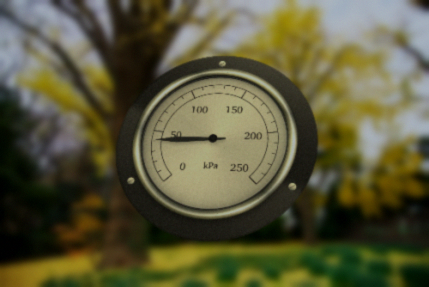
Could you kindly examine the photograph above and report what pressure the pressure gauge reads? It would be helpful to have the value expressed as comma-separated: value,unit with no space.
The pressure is 40,kPa
